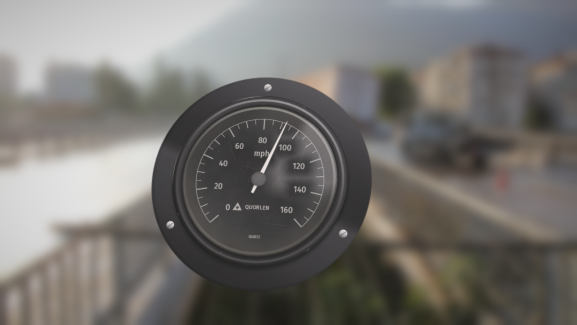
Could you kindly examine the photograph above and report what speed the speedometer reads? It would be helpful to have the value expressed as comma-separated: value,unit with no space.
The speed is 92.5,mph
